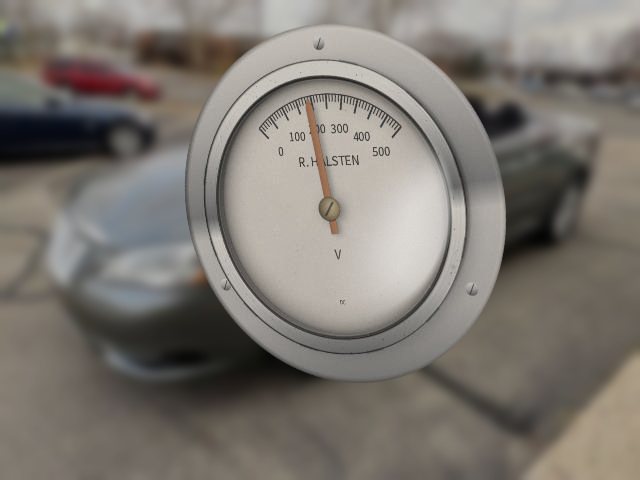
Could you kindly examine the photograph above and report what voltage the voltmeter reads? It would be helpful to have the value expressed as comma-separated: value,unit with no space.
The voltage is 200,V
